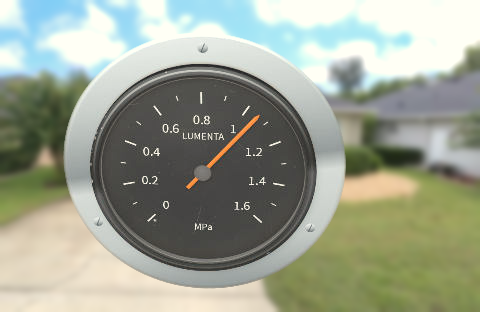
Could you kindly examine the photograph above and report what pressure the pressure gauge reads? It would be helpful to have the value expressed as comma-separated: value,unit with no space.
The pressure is 1.05,MPa
